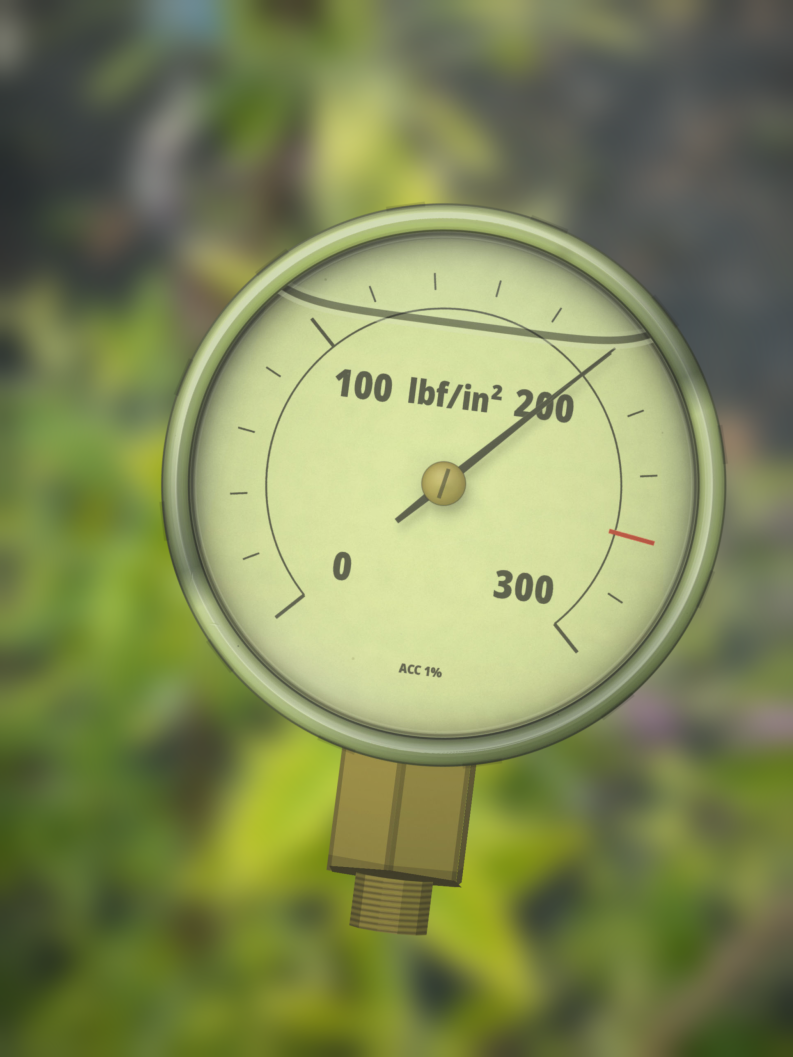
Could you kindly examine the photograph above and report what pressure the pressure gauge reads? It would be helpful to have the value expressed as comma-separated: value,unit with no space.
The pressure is 200,psi
